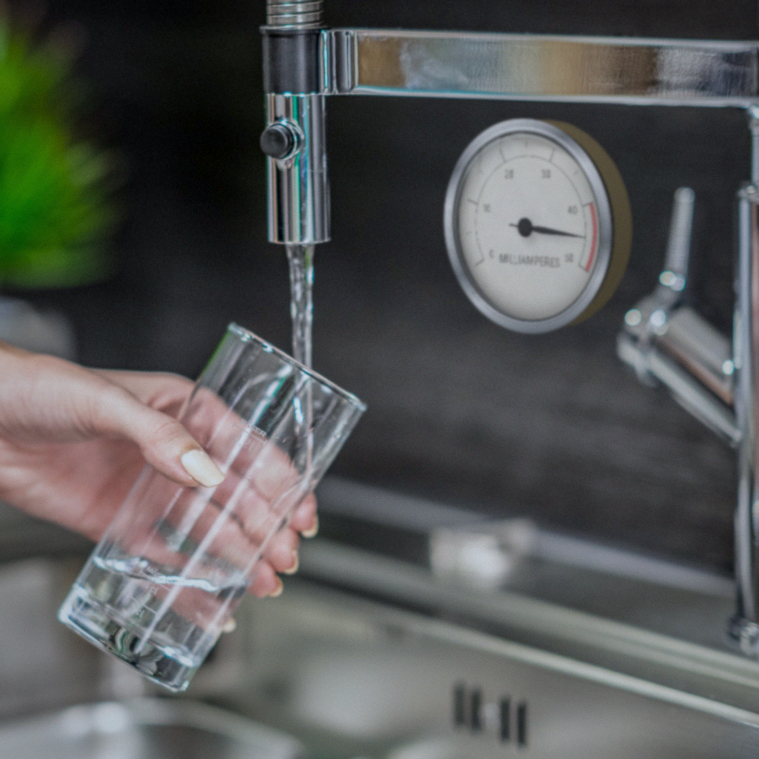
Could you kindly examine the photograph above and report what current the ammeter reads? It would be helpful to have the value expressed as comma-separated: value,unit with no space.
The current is 45,mA
